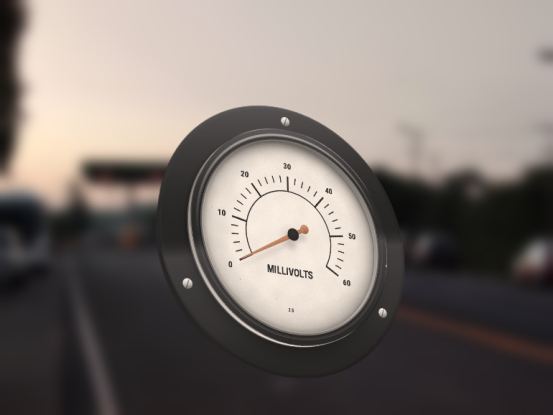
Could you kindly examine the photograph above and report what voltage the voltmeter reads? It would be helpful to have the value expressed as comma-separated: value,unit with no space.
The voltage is 0,mV
